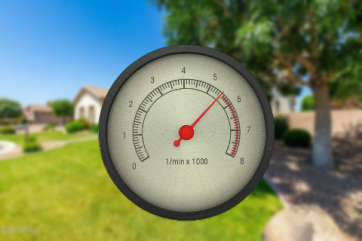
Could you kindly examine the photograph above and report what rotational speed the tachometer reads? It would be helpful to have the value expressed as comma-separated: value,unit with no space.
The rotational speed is 5500,rpm
